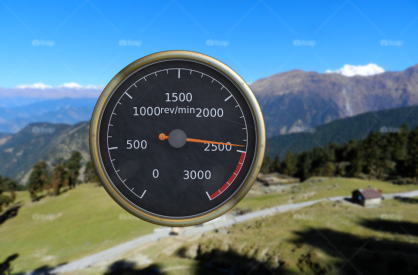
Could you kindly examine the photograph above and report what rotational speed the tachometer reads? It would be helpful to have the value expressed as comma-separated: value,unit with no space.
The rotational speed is 2450,rpm
